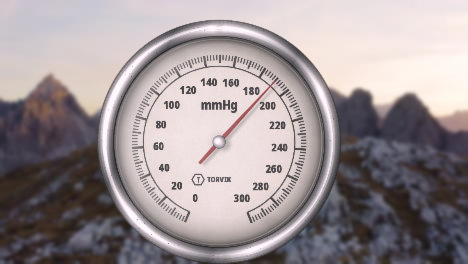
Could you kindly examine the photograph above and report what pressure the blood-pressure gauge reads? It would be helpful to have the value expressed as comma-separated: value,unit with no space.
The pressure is 190,mmHg
